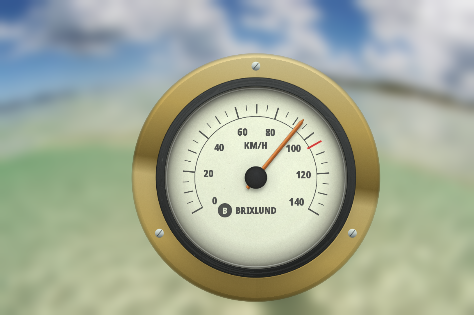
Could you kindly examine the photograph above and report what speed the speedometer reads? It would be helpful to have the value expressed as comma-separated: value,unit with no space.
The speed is 92.5,km/h
